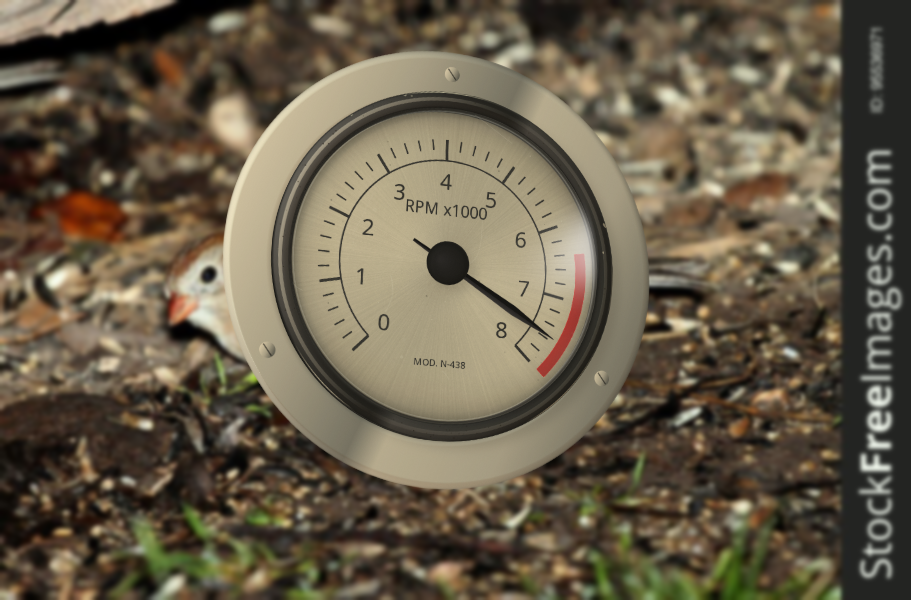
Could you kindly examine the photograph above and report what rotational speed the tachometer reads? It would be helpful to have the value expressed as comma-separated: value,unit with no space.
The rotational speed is 7600,rpm
